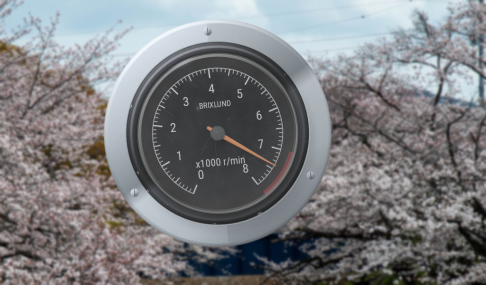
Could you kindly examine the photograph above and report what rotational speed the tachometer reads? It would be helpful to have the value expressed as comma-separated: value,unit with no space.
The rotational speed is 7400,rpm
